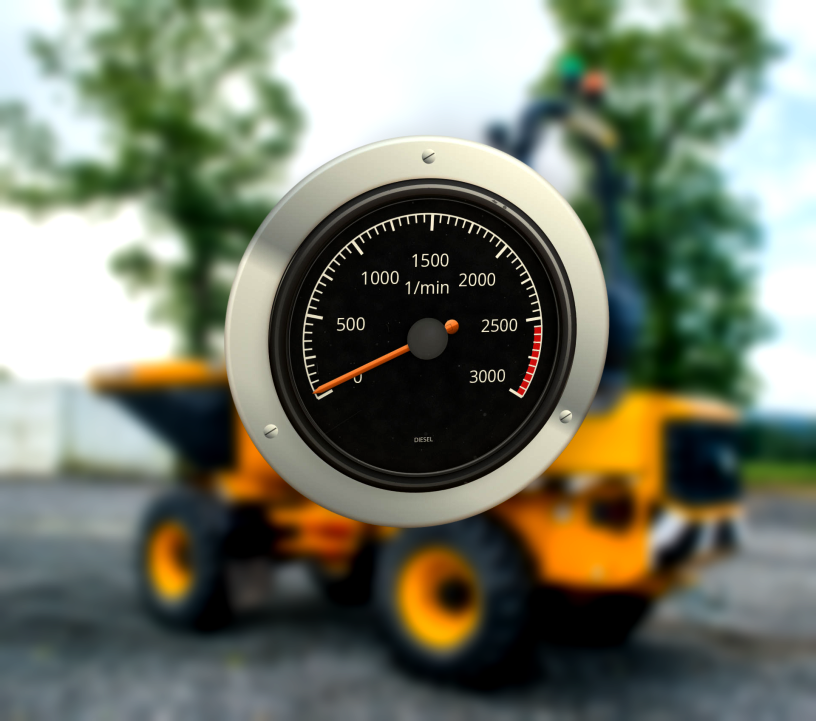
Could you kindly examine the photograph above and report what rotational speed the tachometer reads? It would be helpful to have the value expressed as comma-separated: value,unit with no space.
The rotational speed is 50,rpm
